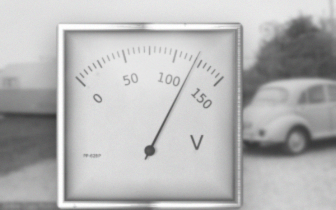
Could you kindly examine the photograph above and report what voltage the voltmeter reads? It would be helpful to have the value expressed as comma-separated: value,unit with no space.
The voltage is 120,V
